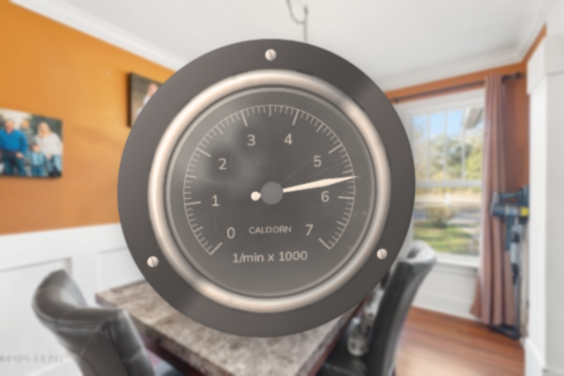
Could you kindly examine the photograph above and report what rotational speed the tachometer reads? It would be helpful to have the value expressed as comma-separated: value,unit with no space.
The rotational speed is 5600,rpm
